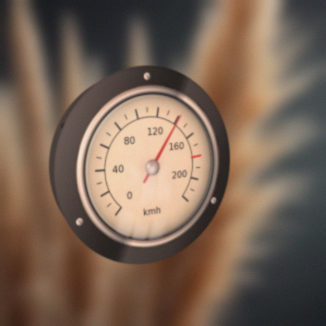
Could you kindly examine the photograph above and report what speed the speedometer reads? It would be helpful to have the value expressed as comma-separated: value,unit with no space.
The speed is 140,km/h
